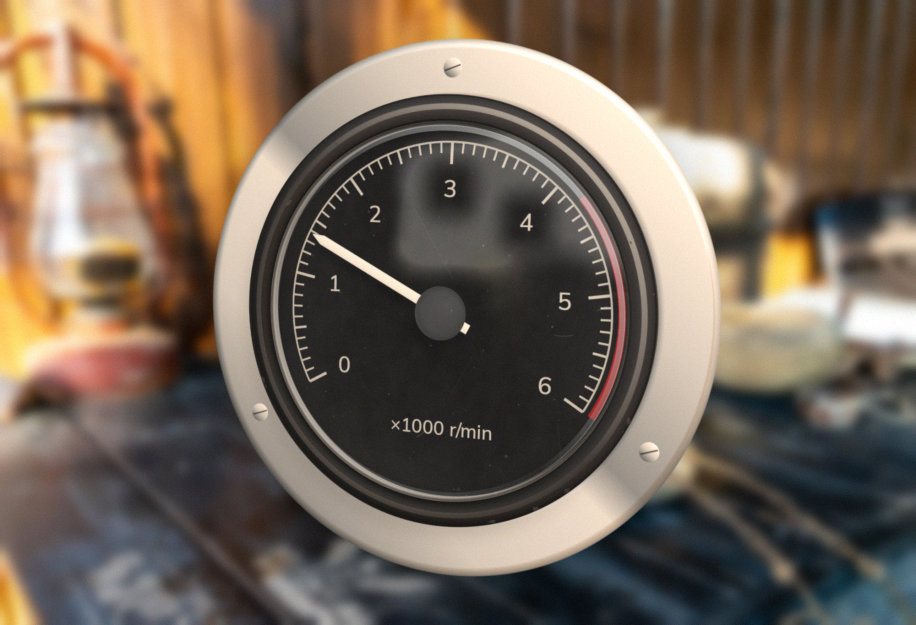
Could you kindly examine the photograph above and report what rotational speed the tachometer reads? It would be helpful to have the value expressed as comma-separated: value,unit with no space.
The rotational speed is 1400,rpm
